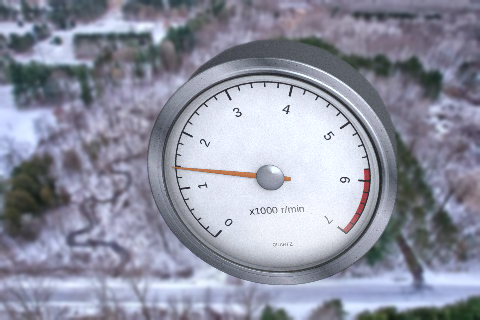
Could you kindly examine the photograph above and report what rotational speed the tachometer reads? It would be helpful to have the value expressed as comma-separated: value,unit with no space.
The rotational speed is 1400,rpm
